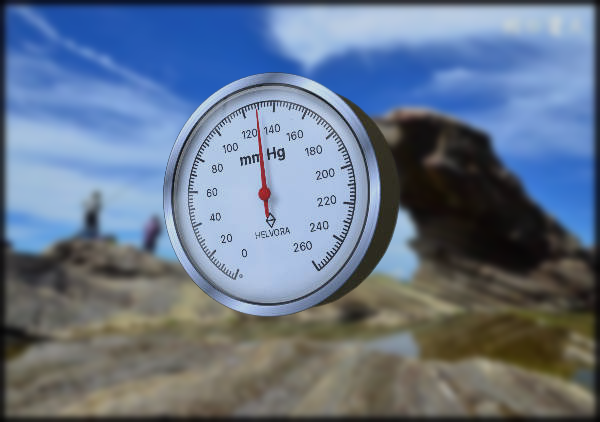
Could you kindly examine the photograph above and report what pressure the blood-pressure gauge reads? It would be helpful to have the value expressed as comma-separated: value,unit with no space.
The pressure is 130,mmHg
